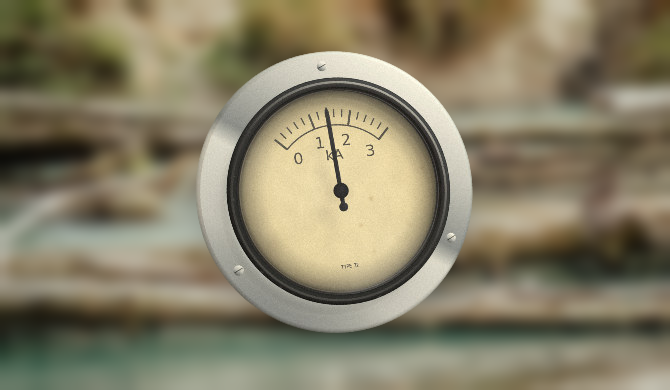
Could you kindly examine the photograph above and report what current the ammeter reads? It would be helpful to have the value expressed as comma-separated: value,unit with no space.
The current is 1.4,kA
